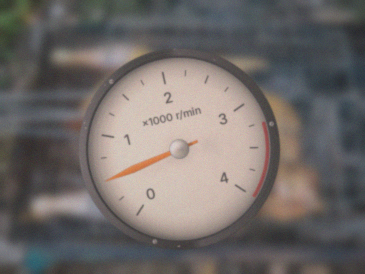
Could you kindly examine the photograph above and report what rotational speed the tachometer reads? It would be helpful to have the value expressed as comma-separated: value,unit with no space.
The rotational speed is 500,rpm
